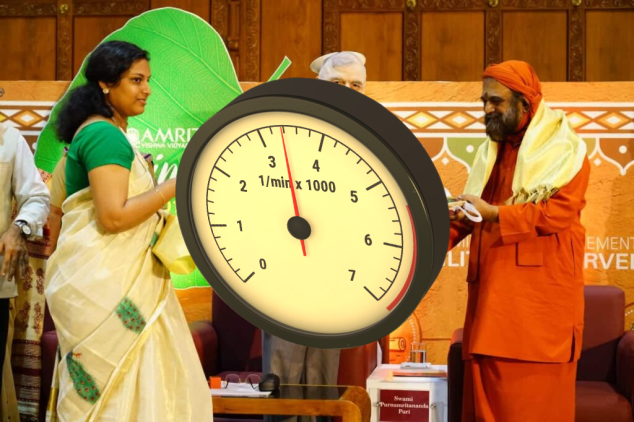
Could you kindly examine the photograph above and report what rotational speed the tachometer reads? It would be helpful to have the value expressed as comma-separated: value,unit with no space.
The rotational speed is 3400,rpm
